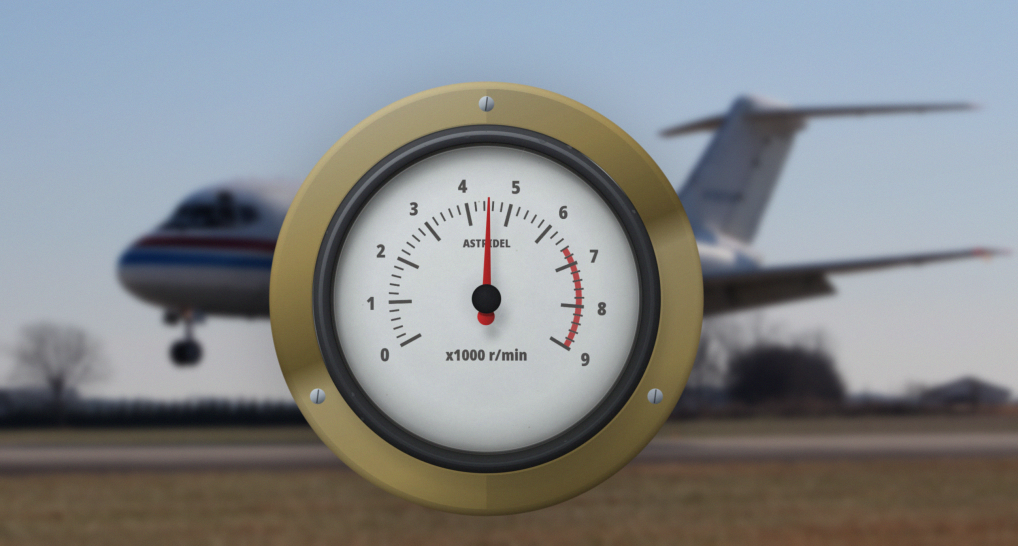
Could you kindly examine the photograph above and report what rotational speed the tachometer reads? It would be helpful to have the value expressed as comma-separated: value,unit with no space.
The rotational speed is 4500,rpm
